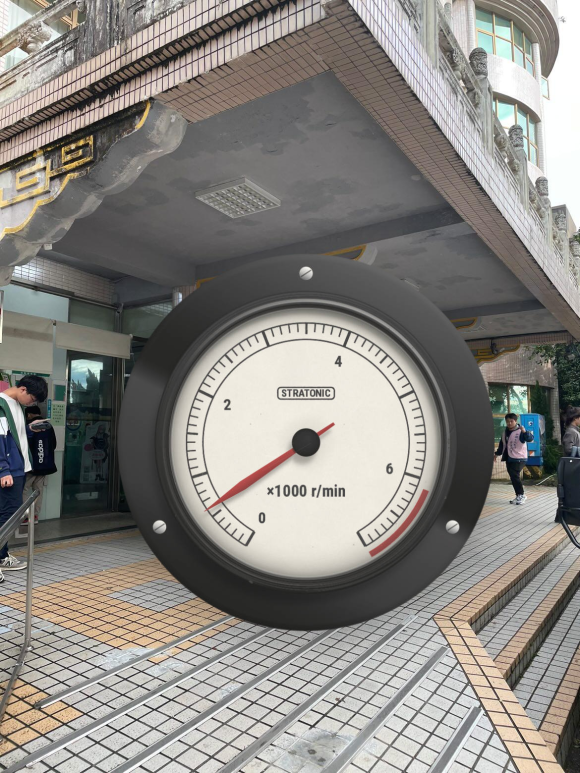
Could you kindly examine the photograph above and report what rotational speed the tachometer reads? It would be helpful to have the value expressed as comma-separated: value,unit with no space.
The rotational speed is 600,rpm
